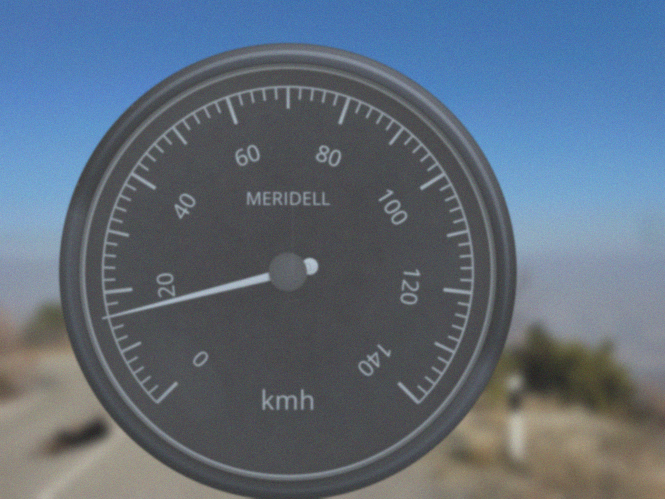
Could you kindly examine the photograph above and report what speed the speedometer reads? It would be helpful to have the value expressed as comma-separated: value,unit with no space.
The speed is 16,km/h
